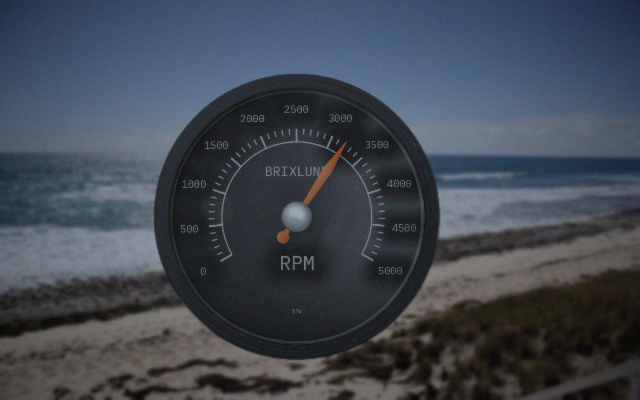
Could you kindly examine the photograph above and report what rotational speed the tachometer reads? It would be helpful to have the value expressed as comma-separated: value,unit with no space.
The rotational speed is 3200,rpm
